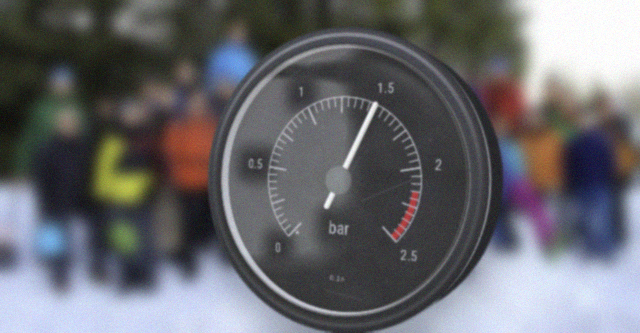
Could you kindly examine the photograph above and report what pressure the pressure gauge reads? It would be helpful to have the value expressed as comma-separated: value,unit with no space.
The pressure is 1.5,bar
